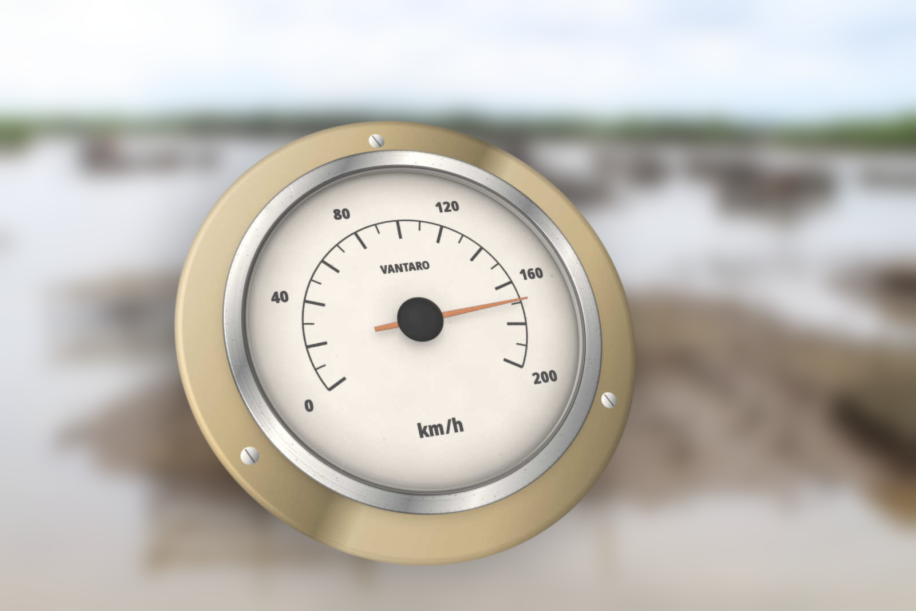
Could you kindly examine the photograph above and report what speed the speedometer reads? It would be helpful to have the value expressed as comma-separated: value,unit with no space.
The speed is 170,km/h
